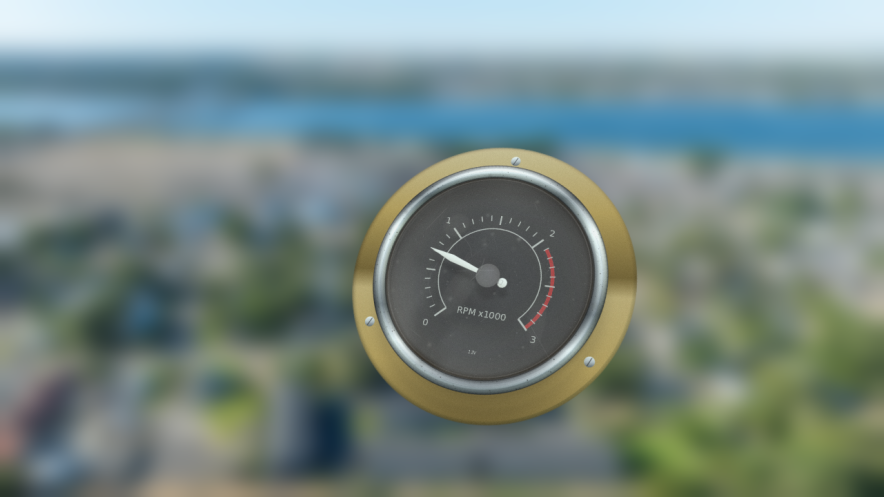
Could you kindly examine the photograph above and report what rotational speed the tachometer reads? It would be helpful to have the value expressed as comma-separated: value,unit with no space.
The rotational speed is 700,rpm
